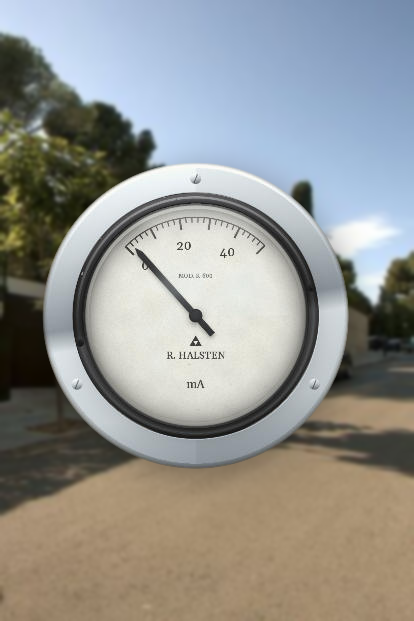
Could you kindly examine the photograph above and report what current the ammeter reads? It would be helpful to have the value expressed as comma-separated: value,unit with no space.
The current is 2,mA
